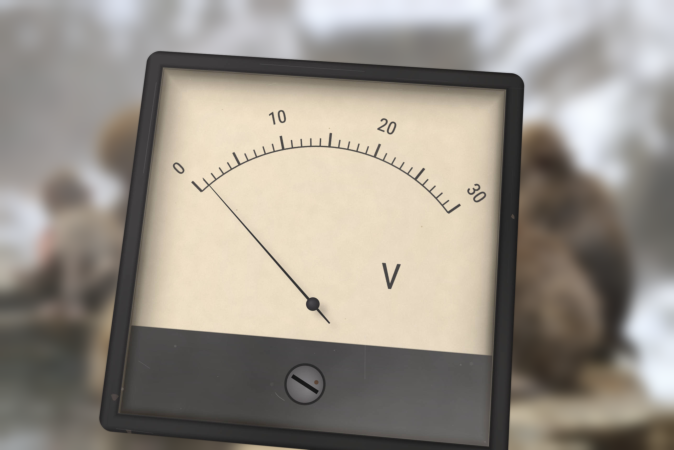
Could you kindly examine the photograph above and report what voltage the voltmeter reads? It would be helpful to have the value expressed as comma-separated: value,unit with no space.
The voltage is 1,V
